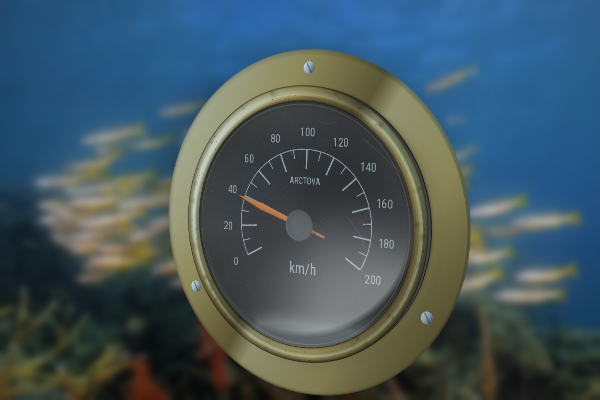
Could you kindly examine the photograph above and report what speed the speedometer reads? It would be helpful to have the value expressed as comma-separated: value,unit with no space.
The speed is 40,km/h
